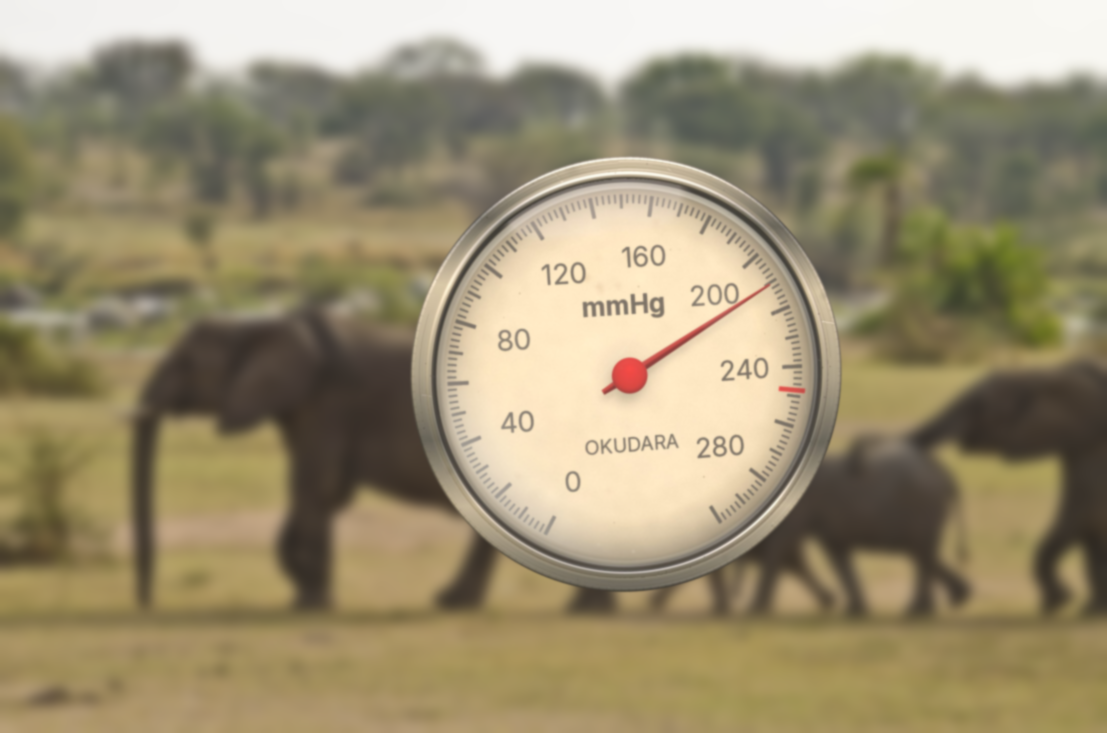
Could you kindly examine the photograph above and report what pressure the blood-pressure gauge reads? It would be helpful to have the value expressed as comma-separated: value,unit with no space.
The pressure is 210,mmHg
